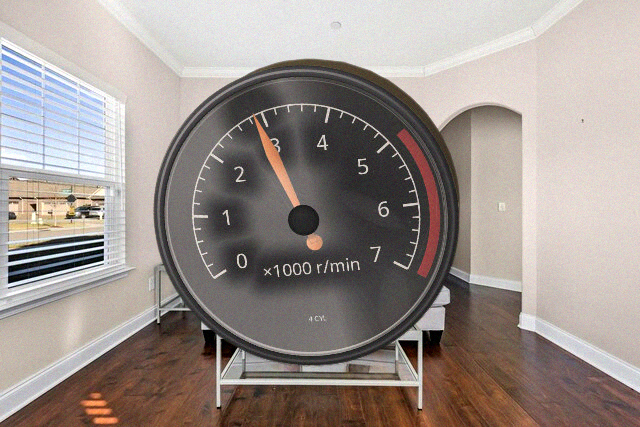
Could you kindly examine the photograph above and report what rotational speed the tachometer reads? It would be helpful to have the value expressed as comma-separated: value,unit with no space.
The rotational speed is 2900,rpm
